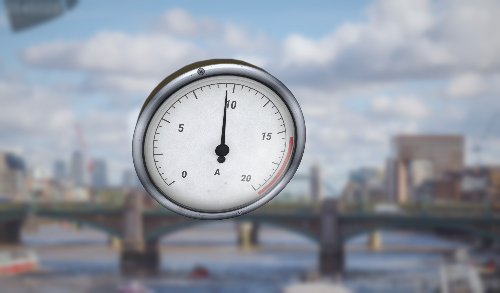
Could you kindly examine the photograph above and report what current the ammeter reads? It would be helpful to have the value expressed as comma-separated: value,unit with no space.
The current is 9.5,A
